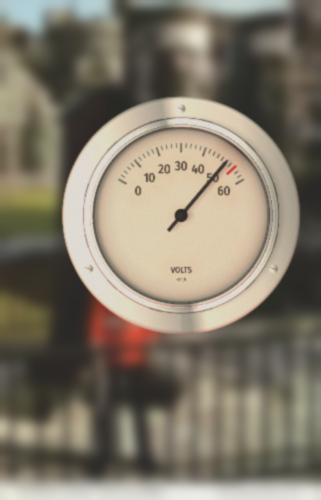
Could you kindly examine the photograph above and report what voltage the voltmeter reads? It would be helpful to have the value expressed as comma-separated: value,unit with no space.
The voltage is 50,V
